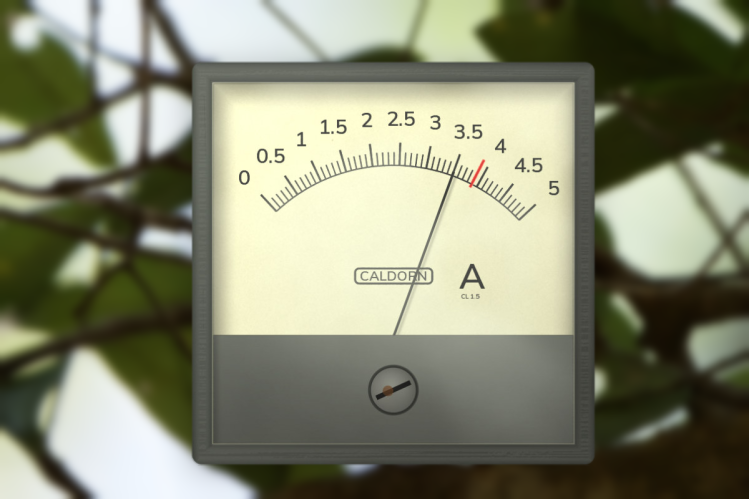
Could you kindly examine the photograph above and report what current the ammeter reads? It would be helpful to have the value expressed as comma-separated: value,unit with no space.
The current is 3.5,A
